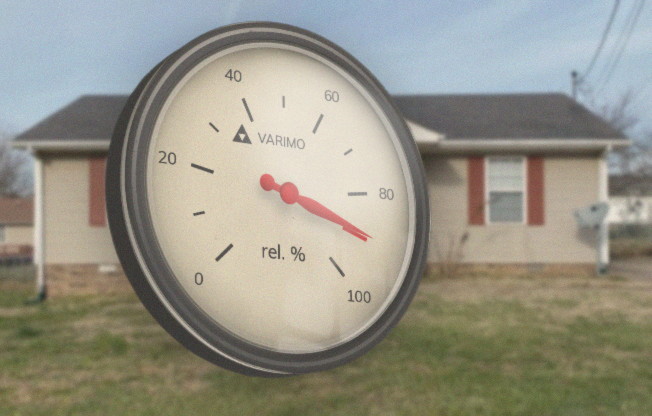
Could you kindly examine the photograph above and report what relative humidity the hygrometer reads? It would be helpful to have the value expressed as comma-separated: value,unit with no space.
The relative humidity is 90,%
